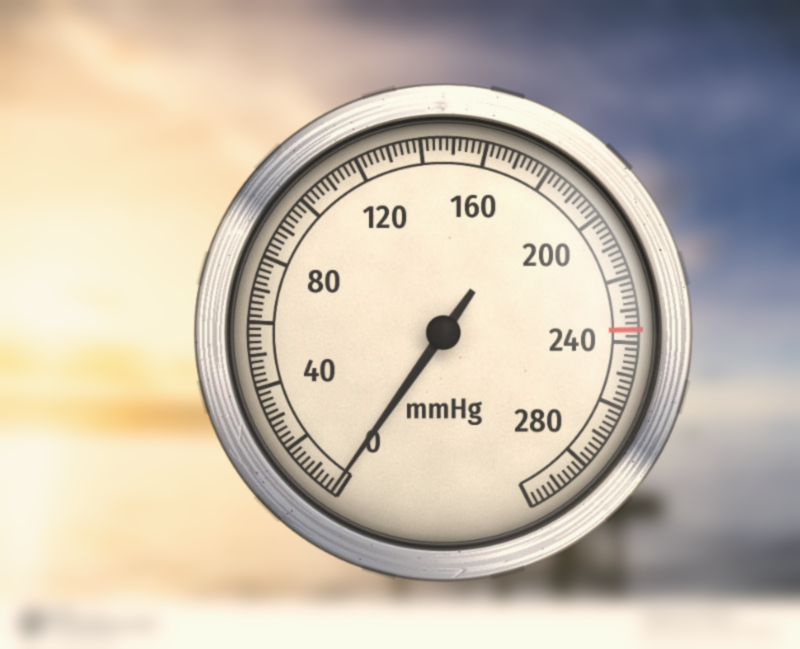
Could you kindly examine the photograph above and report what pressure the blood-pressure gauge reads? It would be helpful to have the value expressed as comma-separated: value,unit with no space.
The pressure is 2,mmHg
